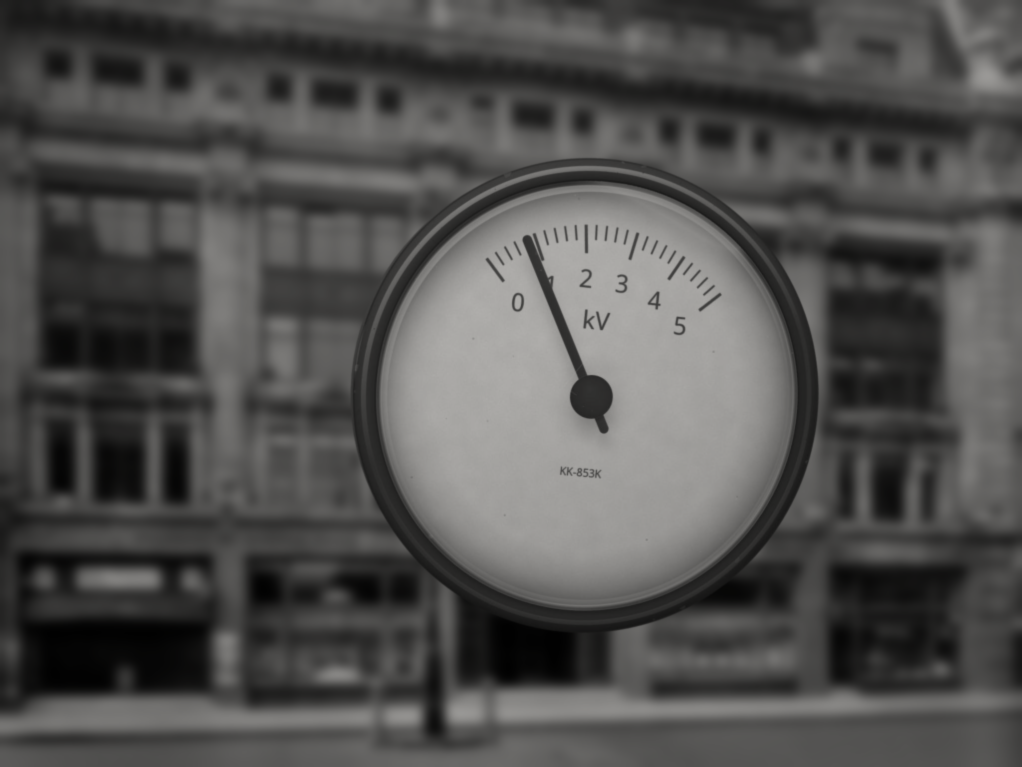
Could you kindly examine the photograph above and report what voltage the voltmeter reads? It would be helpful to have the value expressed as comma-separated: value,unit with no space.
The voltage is 0.8,kV
